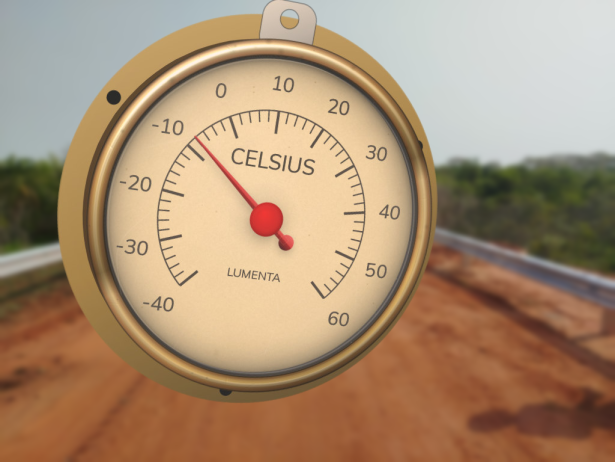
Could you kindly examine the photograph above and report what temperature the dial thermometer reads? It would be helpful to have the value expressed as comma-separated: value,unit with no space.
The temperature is -8,°C
